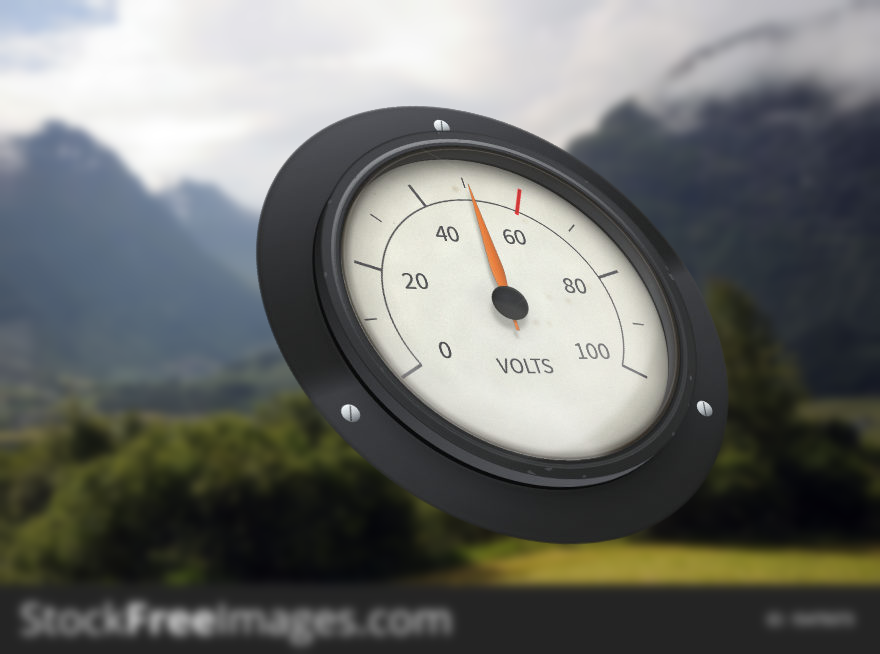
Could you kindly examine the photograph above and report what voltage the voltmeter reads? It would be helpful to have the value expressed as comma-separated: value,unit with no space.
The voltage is 50,V
